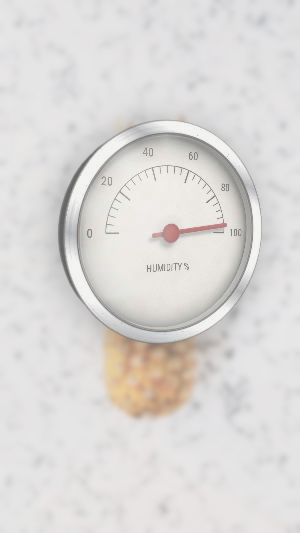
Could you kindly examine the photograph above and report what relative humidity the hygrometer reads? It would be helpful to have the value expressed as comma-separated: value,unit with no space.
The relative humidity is 96,%
